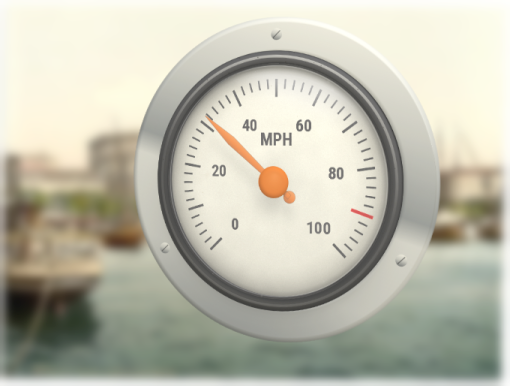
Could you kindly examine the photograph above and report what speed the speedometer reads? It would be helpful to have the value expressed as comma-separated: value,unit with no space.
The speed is 32,mph
